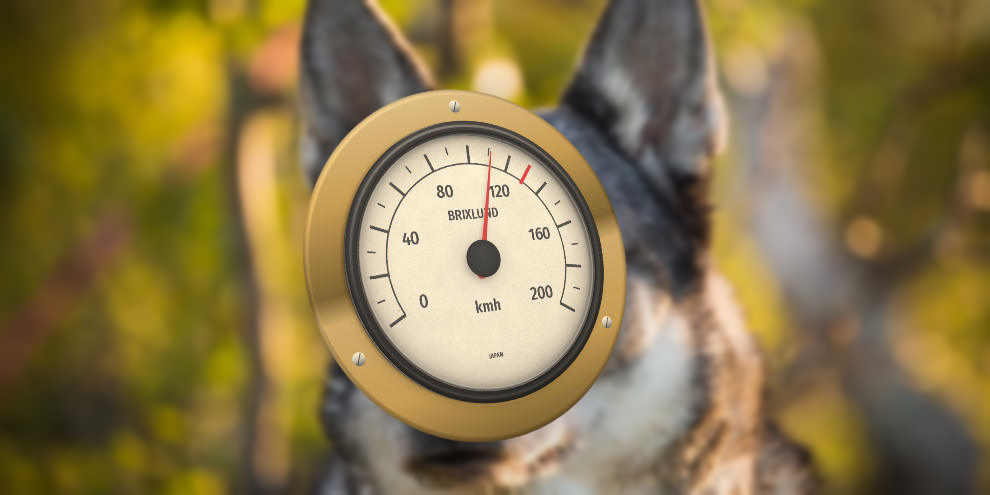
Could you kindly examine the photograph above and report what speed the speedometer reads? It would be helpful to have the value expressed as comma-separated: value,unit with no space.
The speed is 110,km/h
